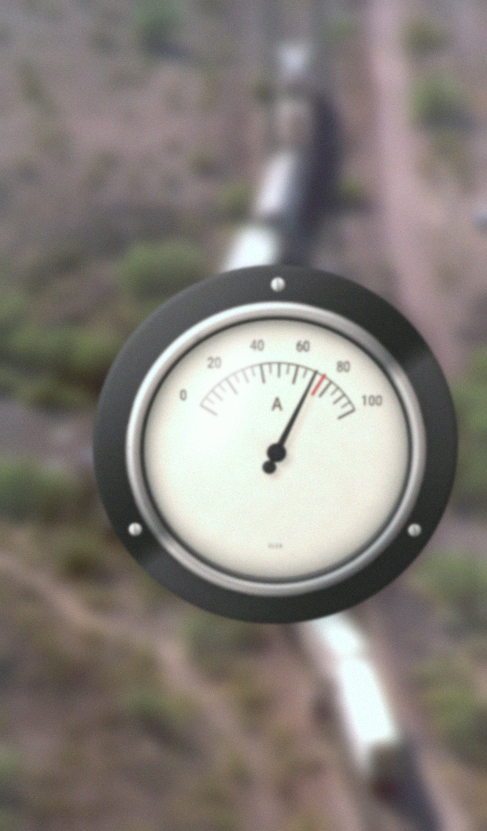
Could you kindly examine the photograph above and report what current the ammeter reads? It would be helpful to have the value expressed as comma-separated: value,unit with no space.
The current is 70,A
